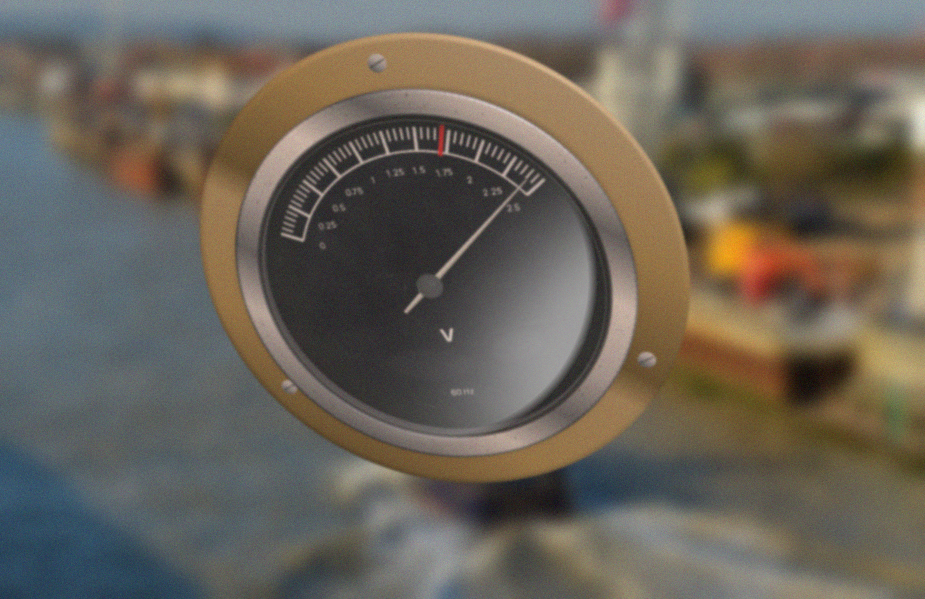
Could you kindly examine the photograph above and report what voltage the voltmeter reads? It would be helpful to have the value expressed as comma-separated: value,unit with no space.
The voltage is 2.4,V
